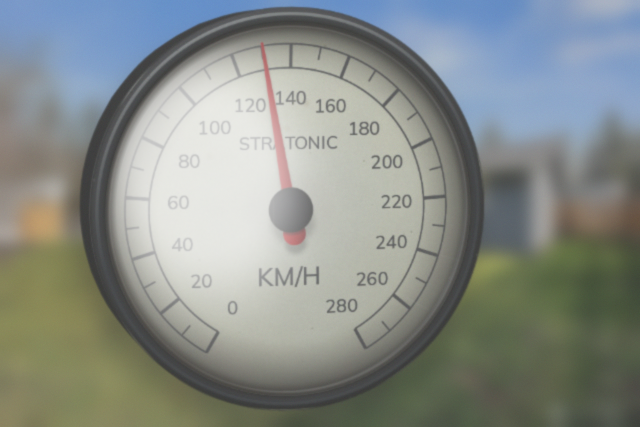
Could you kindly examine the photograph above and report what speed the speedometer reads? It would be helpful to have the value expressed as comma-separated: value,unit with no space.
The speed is 130,km/h
